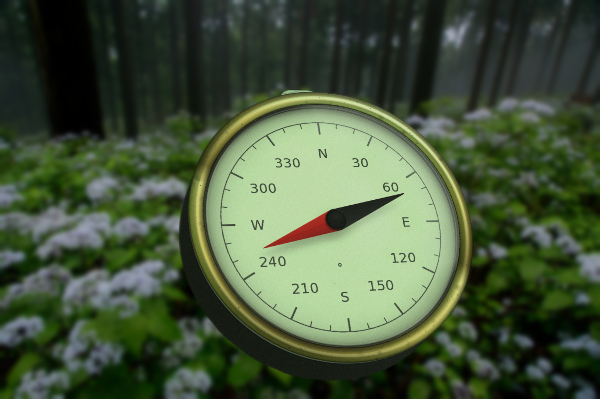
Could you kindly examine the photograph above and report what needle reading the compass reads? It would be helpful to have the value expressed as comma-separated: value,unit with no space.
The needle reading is 250,°
